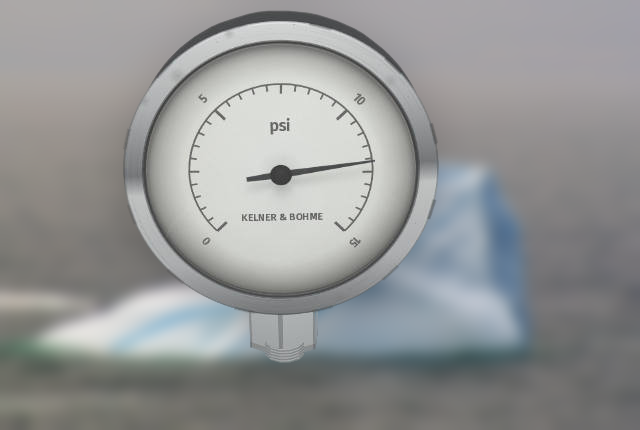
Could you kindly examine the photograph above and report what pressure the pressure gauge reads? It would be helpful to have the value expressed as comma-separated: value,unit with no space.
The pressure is 12,psi
